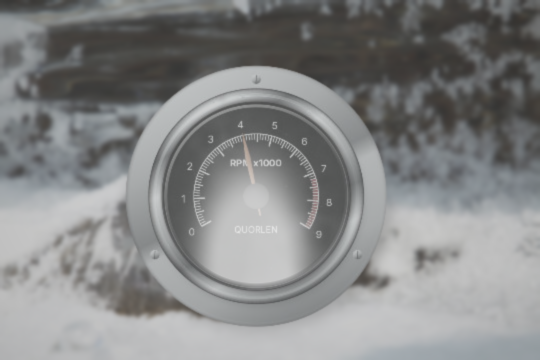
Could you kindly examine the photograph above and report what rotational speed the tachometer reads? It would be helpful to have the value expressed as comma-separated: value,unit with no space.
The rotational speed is 4000,rpm
